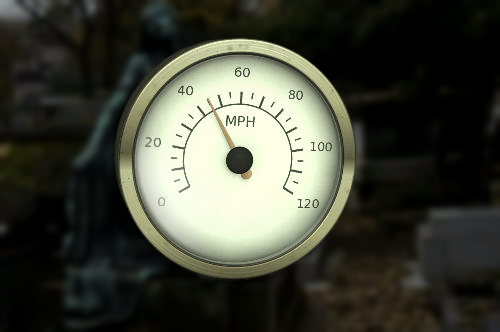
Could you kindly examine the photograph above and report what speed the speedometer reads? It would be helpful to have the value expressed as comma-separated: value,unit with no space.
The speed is 45,mph
